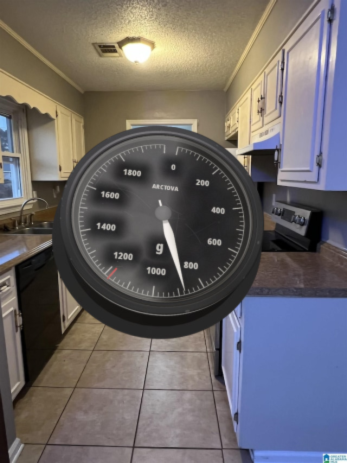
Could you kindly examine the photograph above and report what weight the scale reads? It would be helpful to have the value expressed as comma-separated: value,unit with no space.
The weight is 880,g
